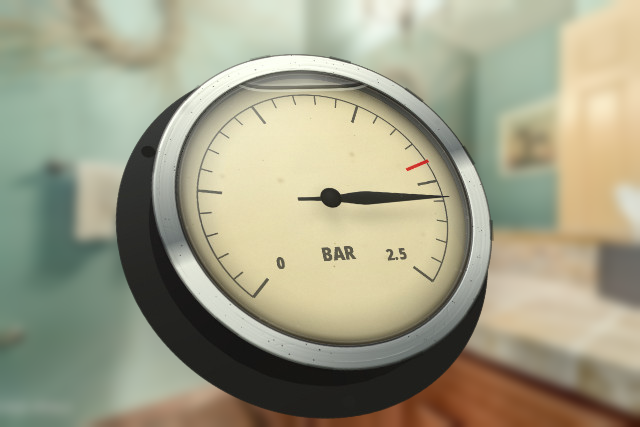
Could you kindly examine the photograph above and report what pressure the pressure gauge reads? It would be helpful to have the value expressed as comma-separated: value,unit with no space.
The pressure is 2.1,bar
